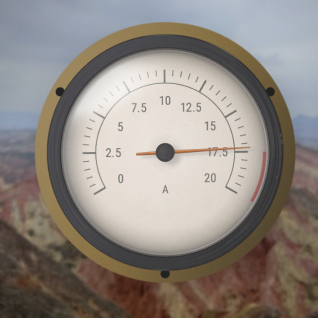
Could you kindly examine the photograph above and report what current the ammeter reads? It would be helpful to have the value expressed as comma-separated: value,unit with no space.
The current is 17.25,A
